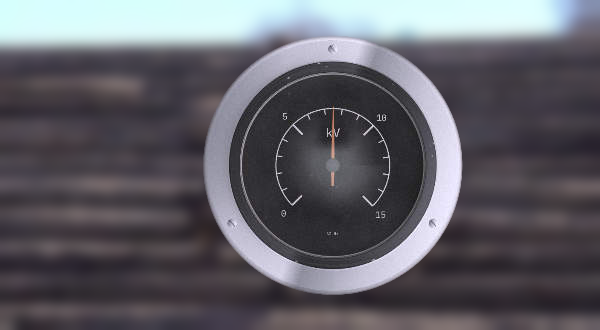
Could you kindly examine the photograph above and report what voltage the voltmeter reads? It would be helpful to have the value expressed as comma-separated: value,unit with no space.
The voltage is 7.5,kV
